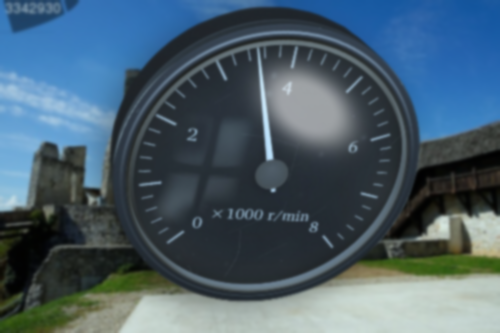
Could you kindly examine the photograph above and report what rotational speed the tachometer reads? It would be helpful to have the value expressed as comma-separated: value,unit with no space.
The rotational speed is 3500,rpm
